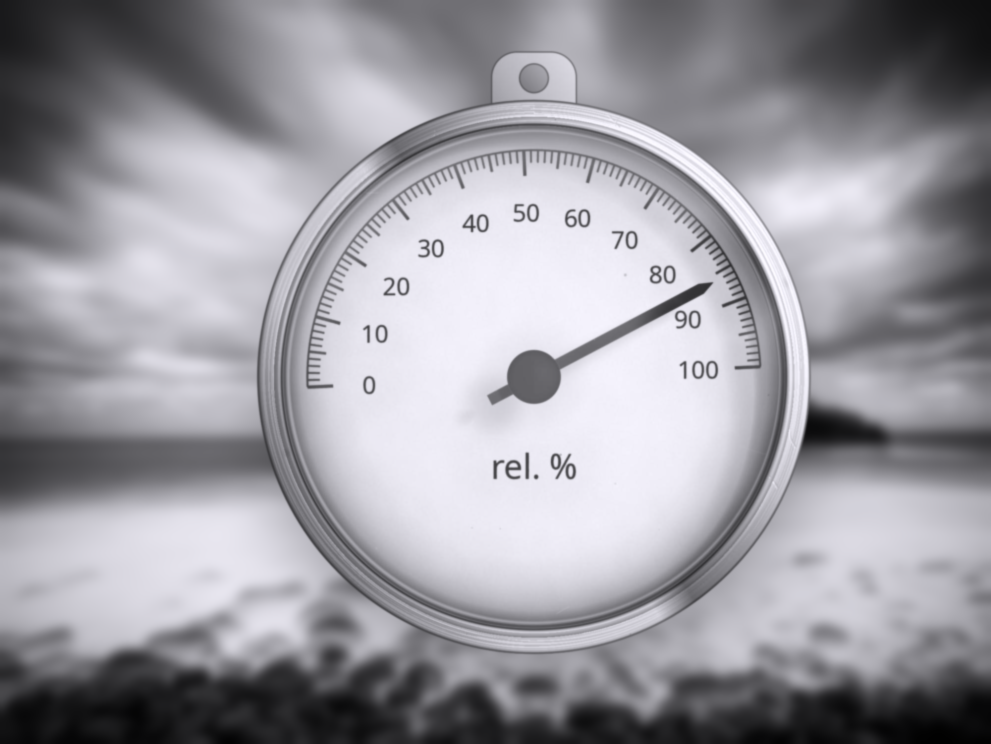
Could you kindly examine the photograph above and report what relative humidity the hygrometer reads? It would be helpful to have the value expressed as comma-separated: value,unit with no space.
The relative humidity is 86,%
